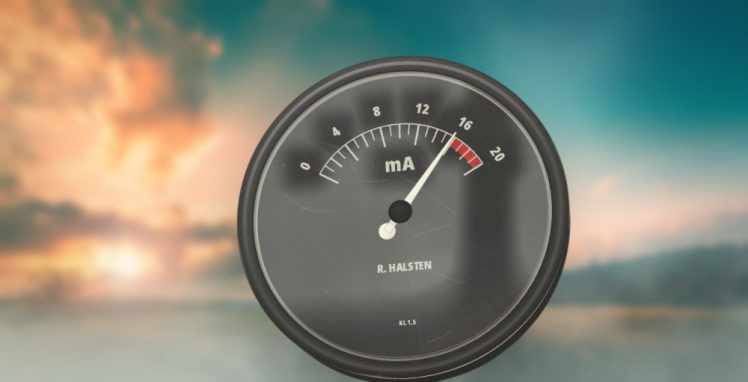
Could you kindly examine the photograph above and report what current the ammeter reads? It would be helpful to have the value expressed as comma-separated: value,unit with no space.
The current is 16,mA
